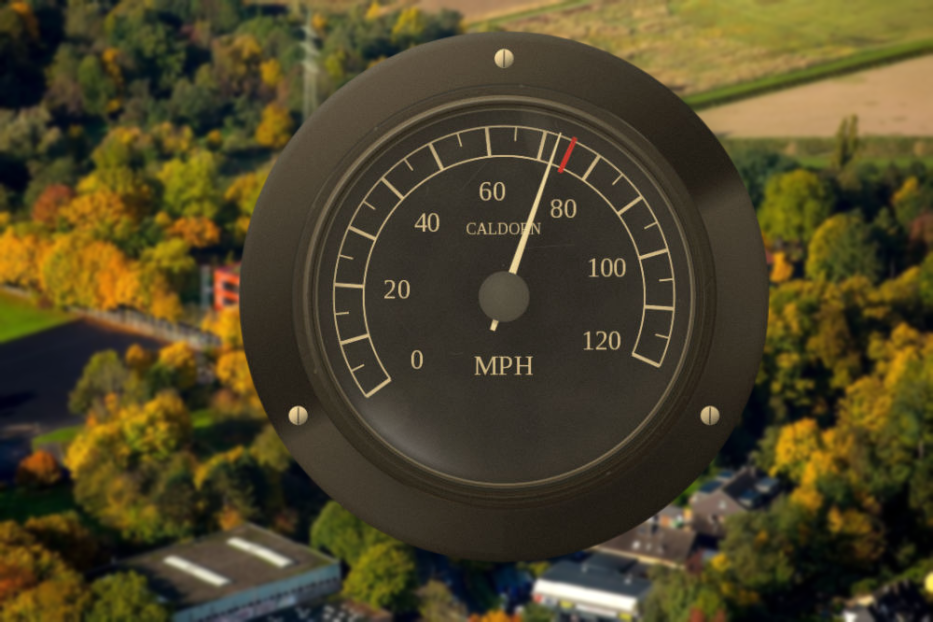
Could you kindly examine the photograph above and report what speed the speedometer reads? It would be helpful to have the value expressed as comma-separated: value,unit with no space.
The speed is 72.5,mph
